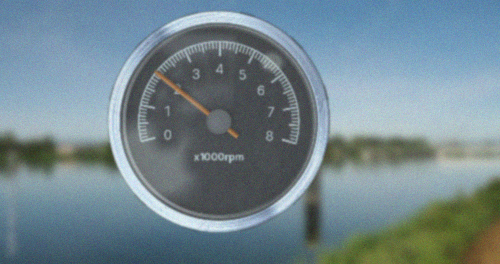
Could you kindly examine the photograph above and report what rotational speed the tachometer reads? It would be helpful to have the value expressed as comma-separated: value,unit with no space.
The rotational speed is 2000,rpm
